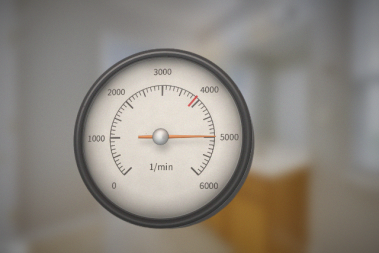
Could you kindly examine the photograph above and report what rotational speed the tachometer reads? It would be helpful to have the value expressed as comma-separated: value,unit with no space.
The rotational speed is 5000,rpm
